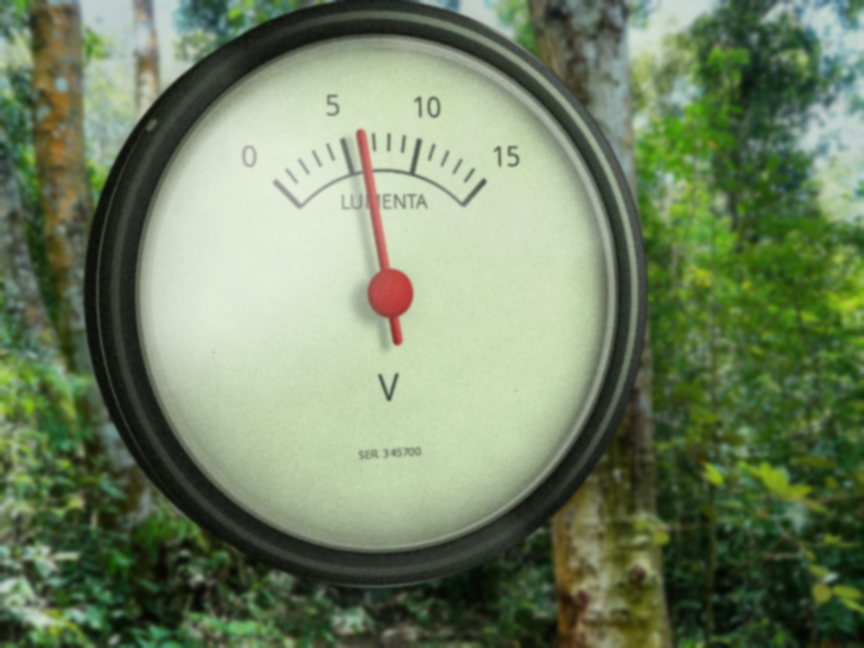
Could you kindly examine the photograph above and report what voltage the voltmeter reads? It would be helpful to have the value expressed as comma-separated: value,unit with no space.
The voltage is 6,V
